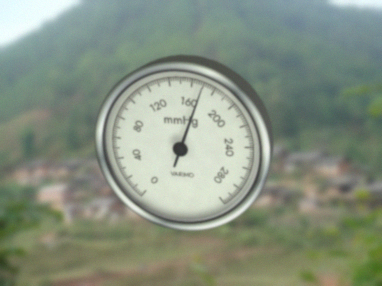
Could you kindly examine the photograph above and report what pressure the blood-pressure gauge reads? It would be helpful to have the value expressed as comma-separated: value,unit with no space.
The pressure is 170,mmHg
